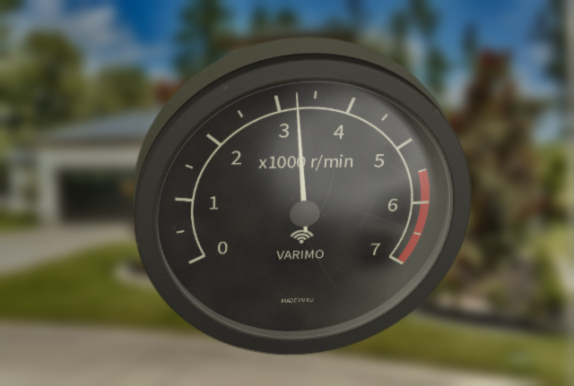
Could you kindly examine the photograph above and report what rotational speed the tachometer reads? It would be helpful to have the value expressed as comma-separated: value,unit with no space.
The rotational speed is 3250,rpm
